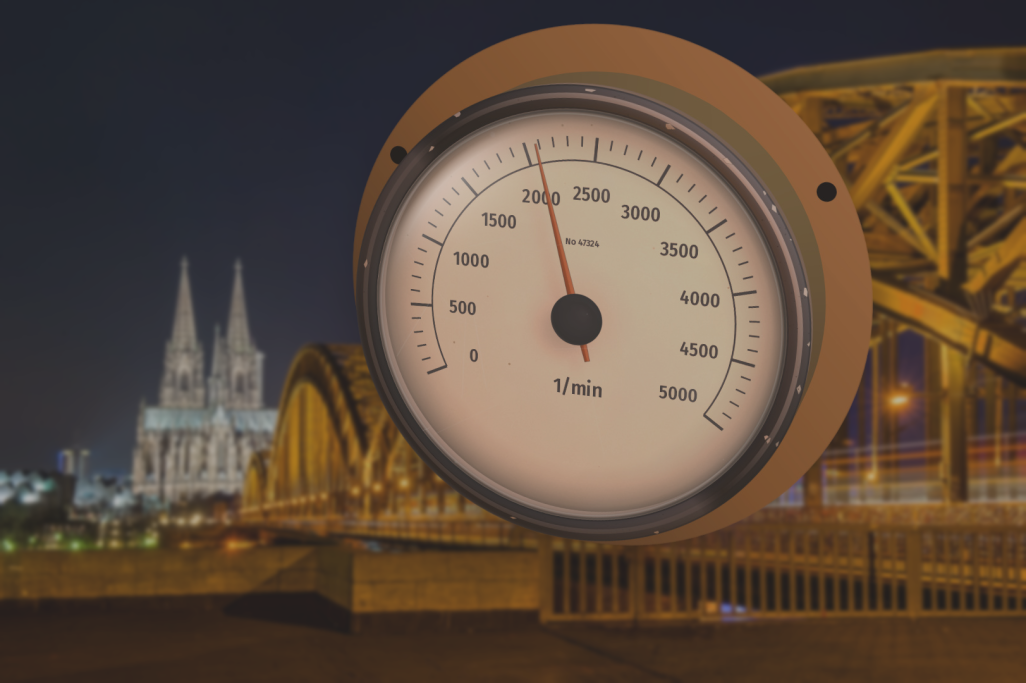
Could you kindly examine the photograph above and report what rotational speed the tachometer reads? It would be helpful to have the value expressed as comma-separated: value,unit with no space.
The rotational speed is 2100,rpm
